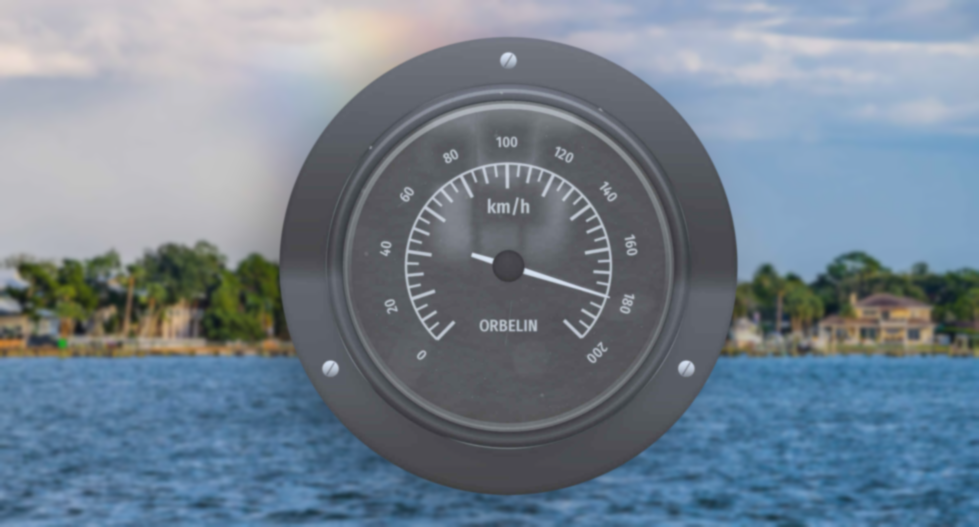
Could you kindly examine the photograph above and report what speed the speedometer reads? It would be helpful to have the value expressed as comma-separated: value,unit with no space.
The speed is 180,km/h
